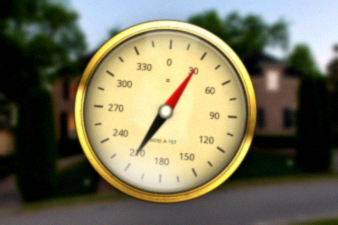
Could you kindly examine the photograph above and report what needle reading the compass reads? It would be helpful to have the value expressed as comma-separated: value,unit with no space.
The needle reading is 30,°
